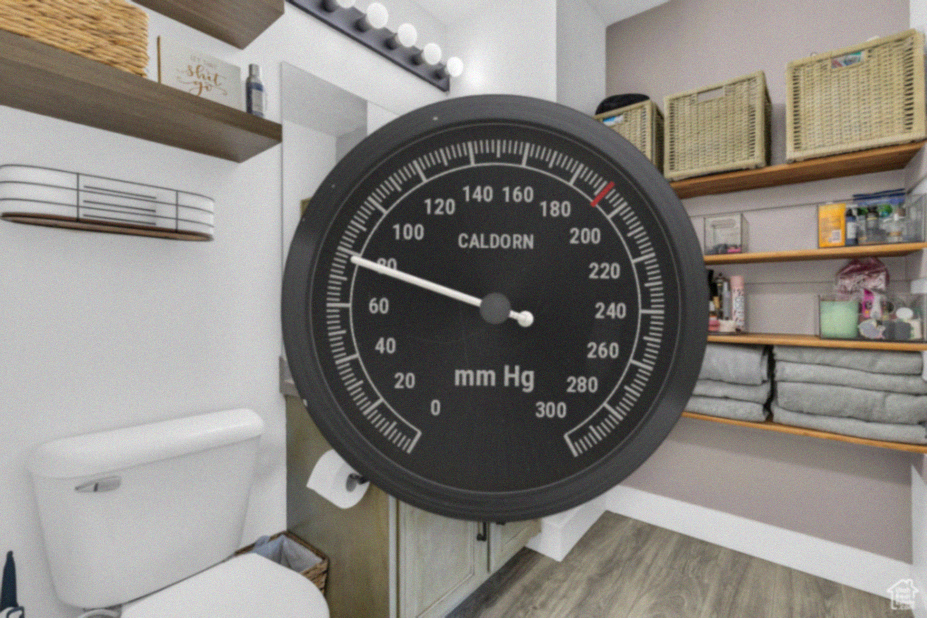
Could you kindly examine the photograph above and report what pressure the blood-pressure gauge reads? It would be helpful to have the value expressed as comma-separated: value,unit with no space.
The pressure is 78,mmHg
